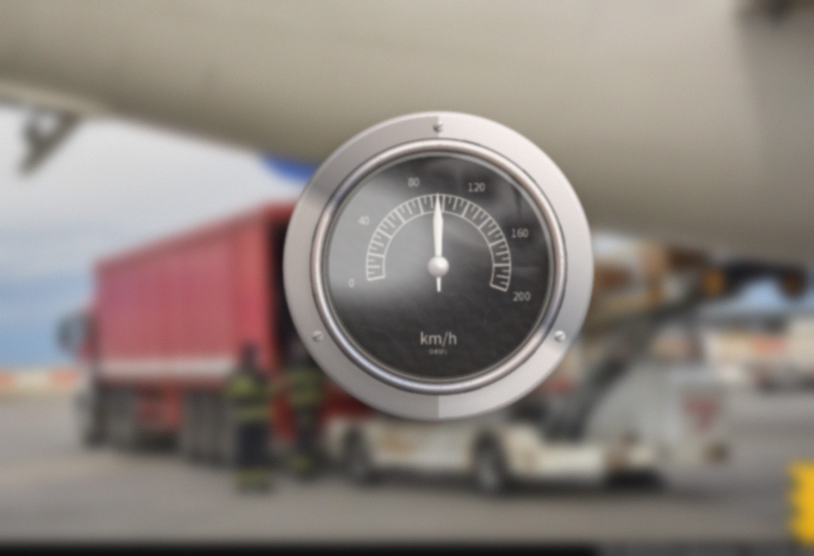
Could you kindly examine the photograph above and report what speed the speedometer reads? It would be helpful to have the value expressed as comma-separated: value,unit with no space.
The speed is 95,km/h
